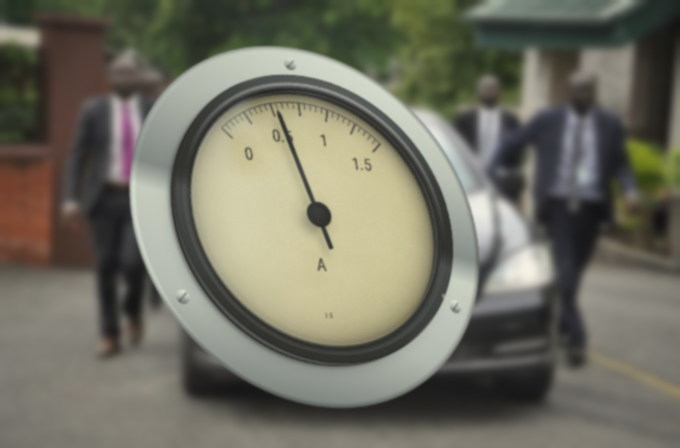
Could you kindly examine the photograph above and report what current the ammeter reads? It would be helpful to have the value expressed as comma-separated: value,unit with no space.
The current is 0.5,A
